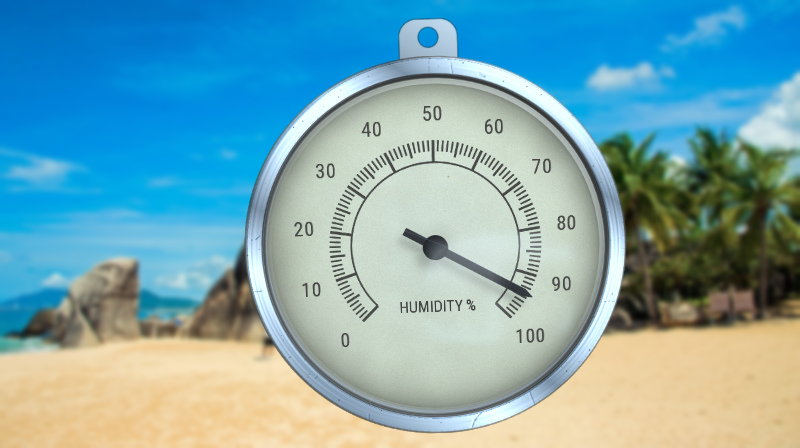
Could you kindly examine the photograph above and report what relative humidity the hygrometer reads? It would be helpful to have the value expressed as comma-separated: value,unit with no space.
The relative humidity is 94,%
